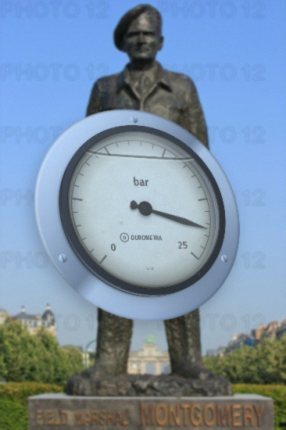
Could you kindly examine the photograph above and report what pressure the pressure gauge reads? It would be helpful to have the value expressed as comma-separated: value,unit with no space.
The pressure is 22.5,bar
